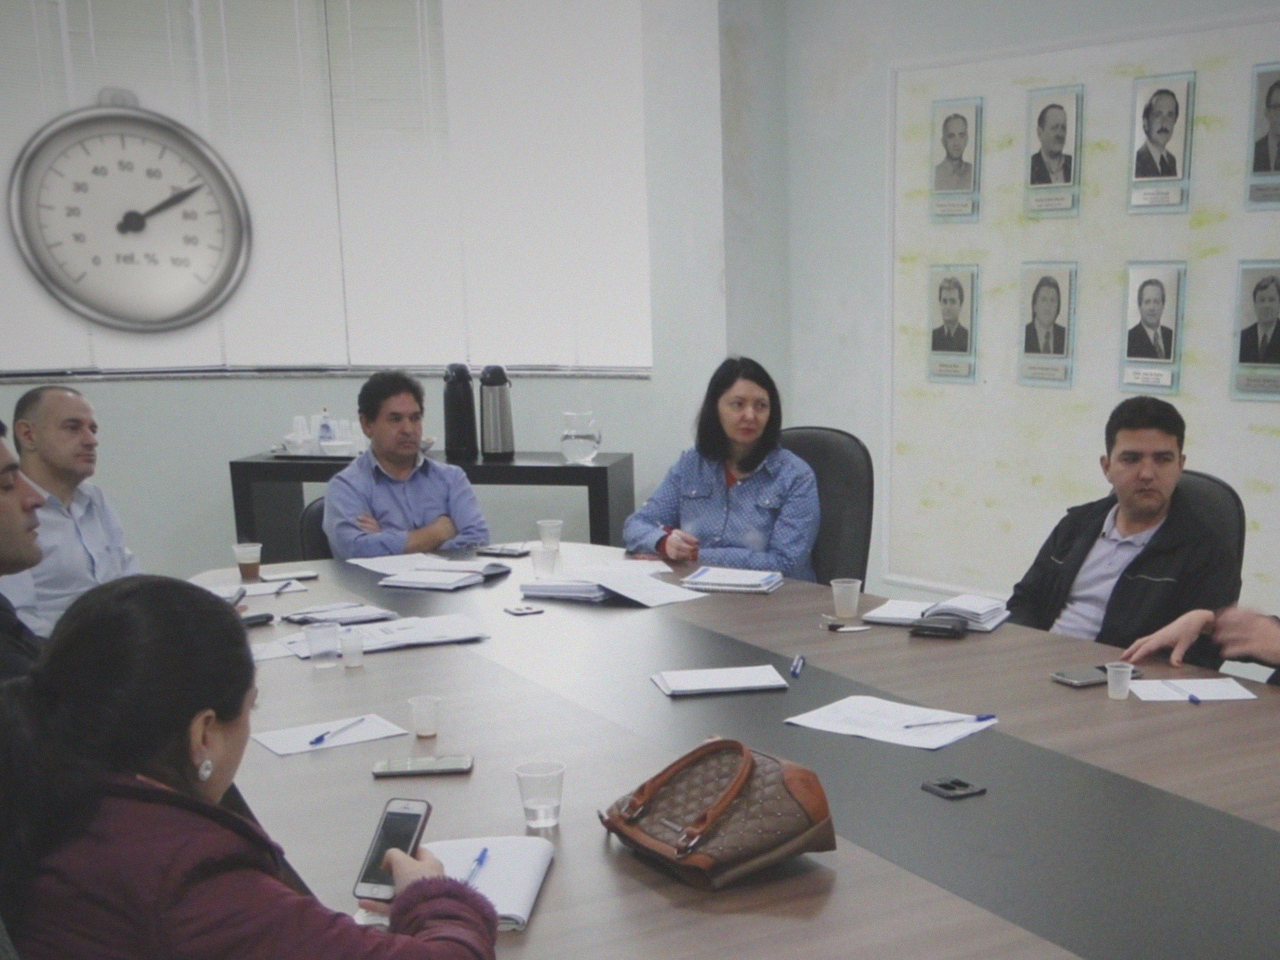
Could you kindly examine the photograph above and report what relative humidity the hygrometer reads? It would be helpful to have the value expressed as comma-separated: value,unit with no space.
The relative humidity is 72.5,%
